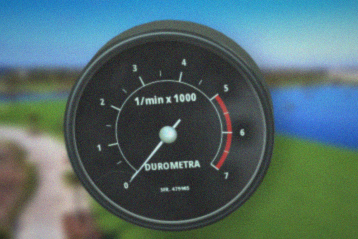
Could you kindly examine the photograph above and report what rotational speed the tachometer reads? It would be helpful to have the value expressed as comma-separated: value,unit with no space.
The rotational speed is 0,rpm
